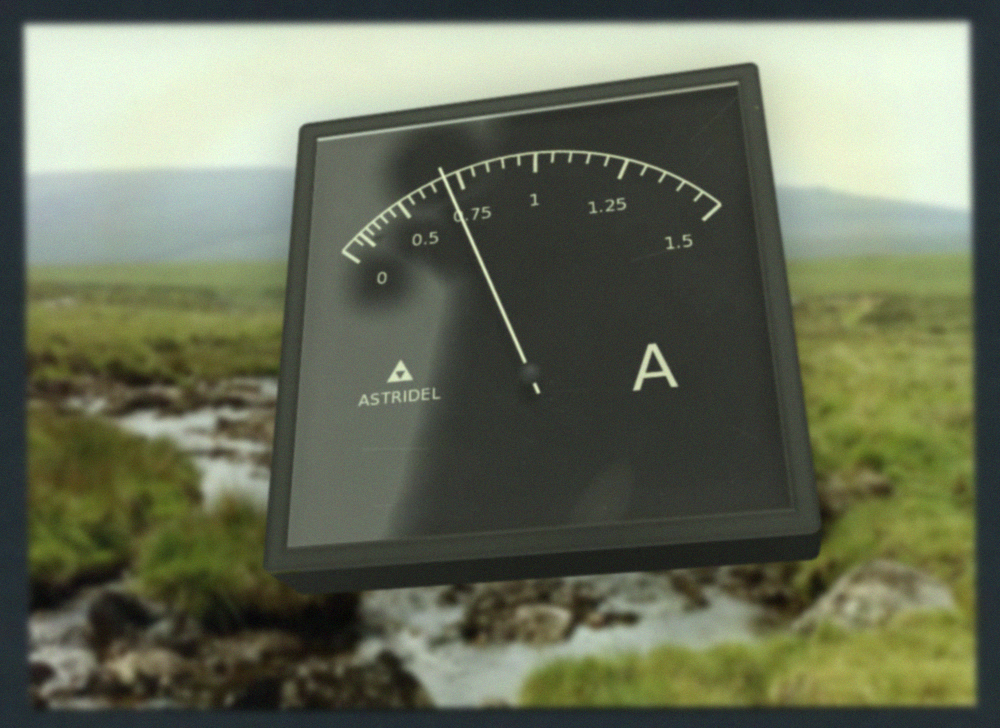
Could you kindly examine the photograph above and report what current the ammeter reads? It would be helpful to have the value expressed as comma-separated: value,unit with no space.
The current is 0.7,A
